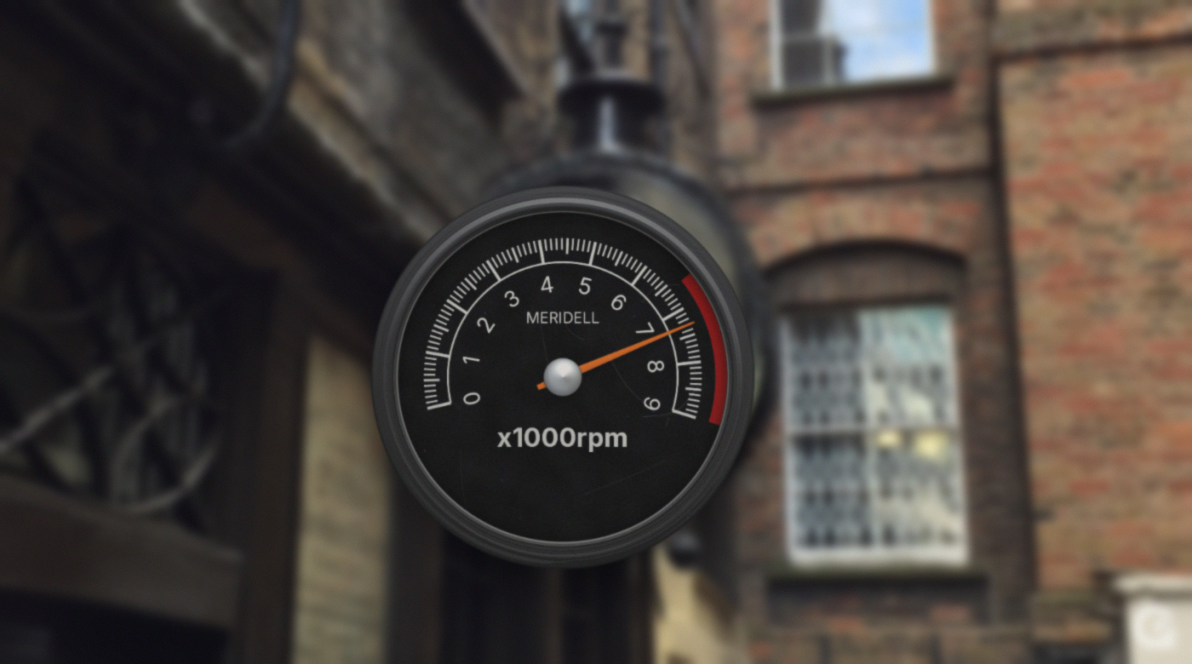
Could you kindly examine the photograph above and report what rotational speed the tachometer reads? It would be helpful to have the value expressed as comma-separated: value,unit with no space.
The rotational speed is 7300,rpm
